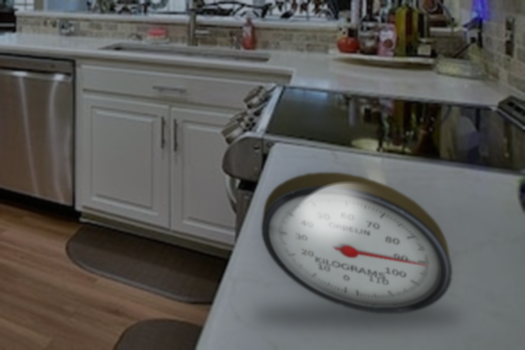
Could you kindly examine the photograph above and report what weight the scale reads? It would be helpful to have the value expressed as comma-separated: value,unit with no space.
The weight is 90,kg
